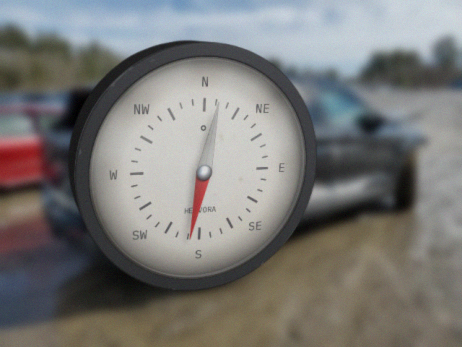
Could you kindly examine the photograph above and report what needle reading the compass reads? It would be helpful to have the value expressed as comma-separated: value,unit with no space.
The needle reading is 190,°
